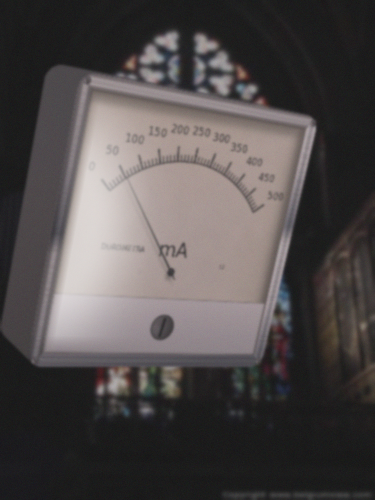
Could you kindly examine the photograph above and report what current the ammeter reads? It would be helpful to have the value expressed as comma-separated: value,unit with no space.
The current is 50,mA
